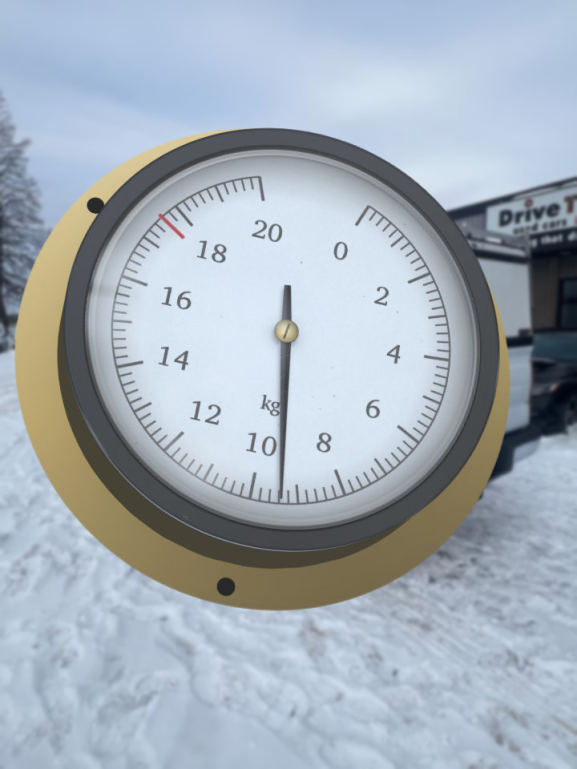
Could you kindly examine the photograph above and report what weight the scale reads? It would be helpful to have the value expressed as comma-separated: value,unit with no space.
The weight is 9.4,kg
